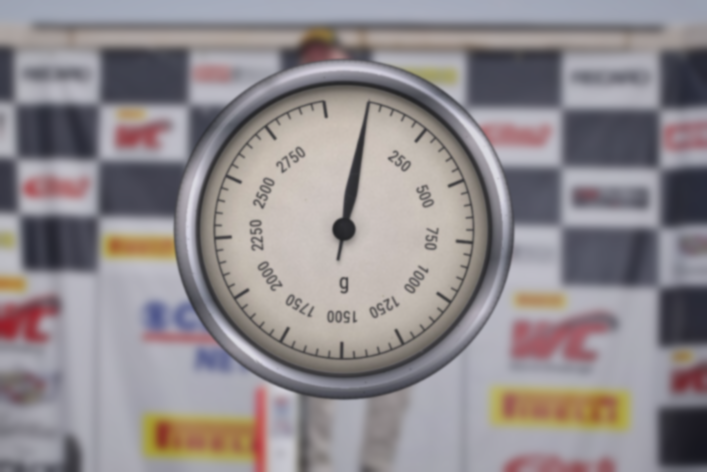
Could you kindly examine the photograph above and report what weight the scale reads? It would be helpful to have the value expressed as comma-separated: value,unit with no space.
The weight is 0,g
